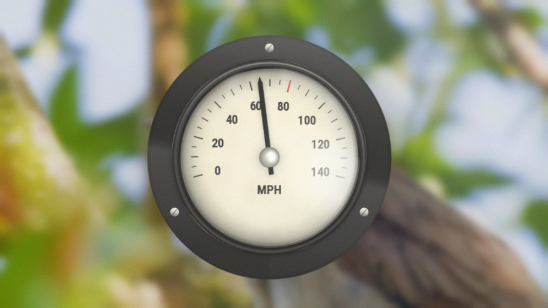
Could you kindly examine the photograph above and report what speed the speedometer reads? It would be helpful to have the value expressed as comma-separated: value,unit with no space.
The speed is 65,mph
